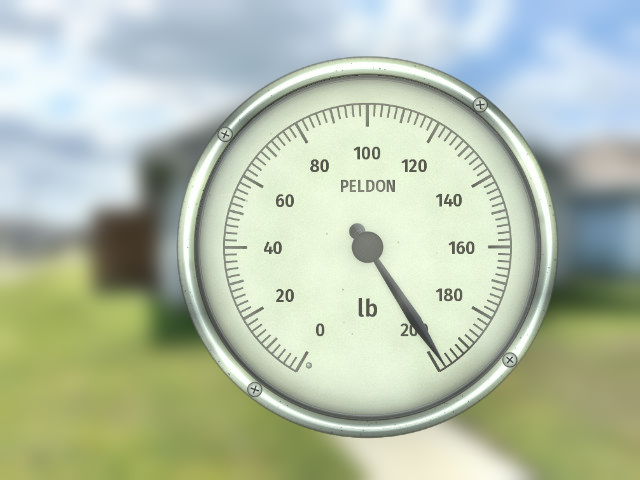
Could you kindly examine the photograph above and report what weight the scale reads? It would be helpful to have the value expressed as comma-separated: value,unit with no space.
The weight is 198,lb
